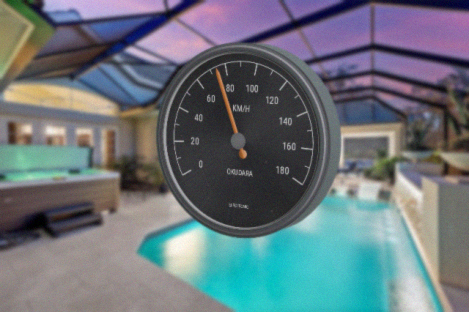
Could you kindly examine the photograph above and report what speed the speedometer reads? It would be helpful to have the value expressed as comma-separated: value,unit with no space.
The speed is 75,km/h
